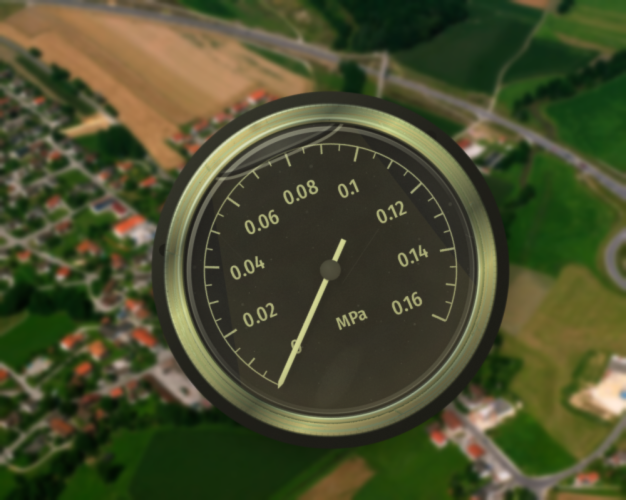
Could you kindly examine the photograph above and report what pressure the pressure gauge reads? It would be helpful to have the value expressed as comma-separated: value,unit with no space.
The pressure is 0,MPa
